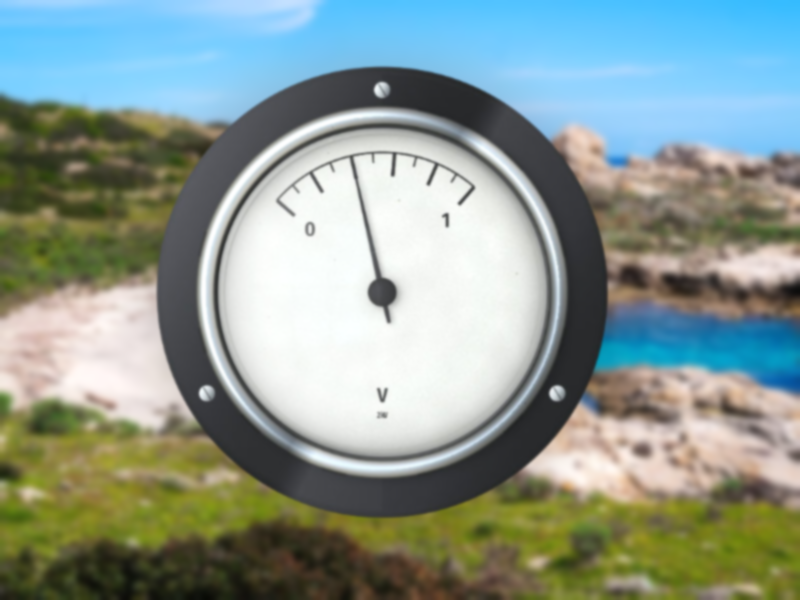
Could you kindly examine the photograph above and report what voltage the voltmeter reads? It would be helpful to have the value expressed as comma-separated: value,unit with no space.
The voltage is 0.4,V
